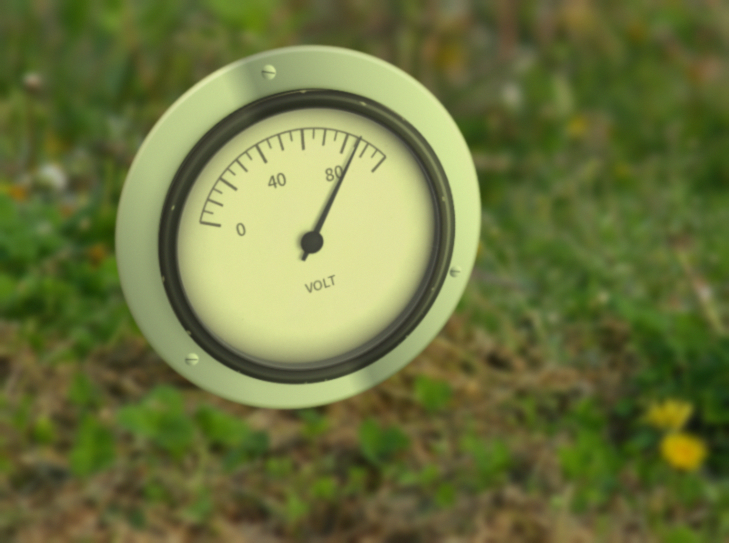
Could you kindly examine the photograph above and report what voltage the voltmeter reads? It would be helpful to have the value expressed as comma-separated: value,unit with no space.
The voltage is 85,V
